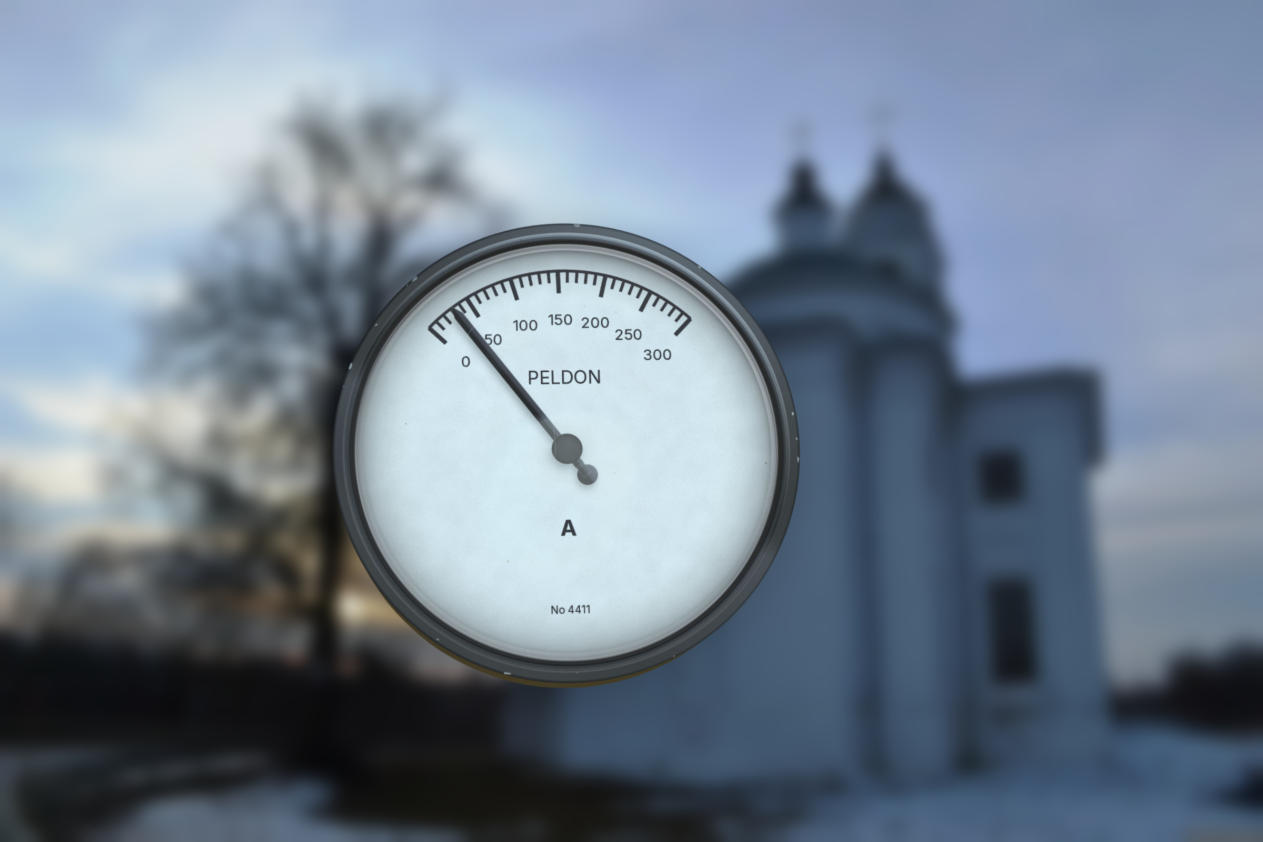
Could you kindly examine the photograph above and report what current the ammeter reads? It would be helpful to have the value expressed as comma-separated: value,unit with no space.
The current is 30,A
